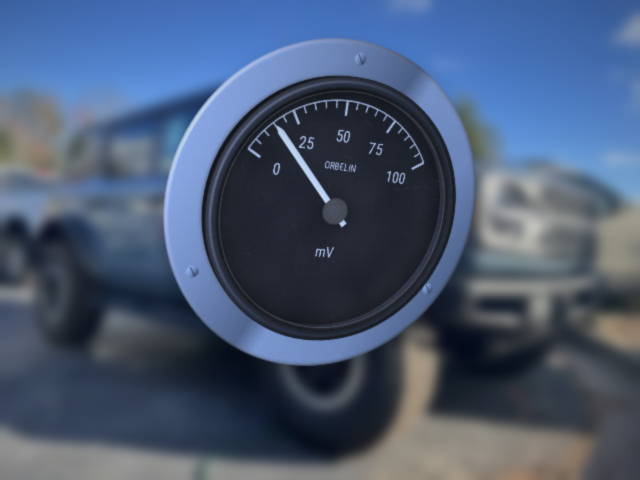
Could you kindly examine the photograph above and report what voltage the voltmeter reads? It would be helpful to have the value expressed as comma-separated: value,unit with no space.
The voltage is 15,mV
